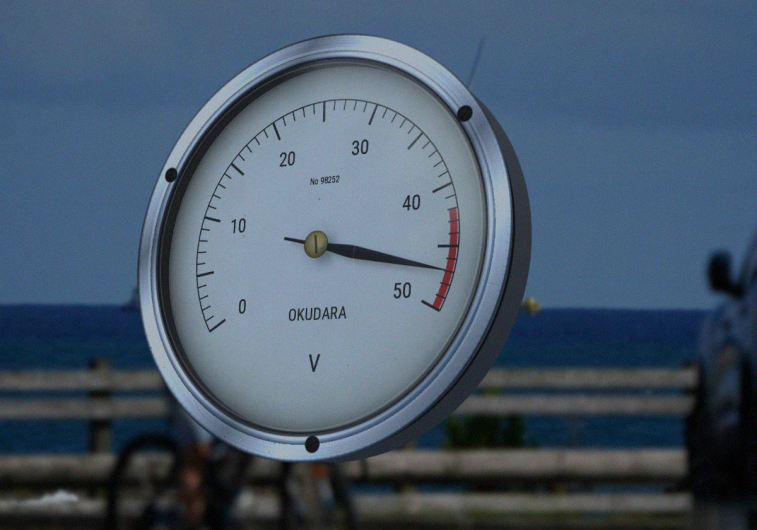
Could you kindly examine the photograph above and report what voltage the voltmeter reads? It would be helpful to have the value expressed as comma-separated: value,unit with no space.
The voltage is 47,V
